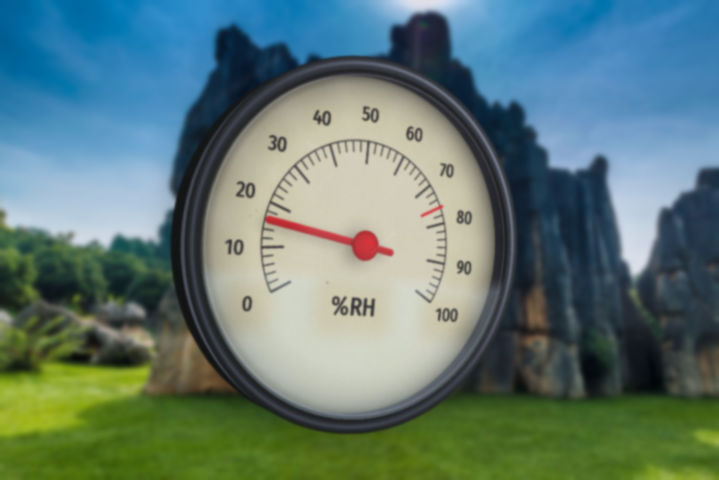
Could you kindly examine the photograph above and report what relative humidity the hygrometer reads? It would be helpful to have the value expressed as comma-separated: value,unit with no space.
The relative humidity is 16,%
